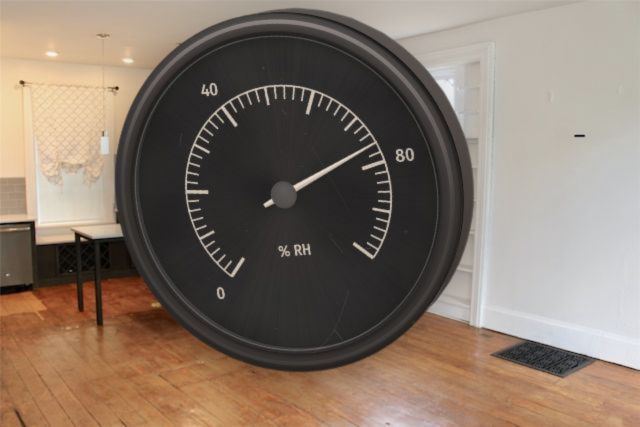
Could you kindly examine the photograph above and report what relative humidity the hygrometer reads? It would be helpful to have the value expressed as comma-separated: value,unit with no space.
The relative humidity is 76,%
